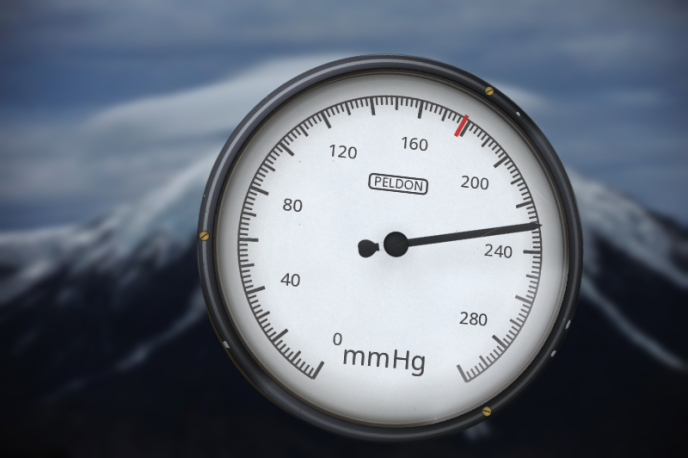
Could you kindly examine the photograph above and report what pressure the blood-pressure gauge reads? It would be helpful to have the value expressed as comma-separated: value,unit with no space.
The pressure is 230,mmHg
